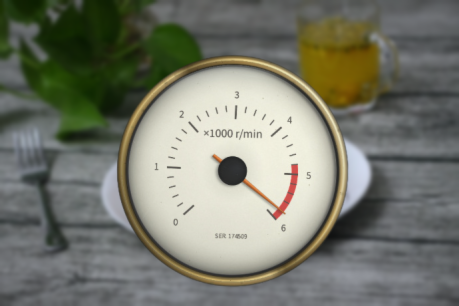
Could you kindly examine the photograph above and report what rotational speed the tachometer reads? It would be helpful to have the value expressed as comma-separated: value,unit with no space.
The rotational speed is 5800,rpm
